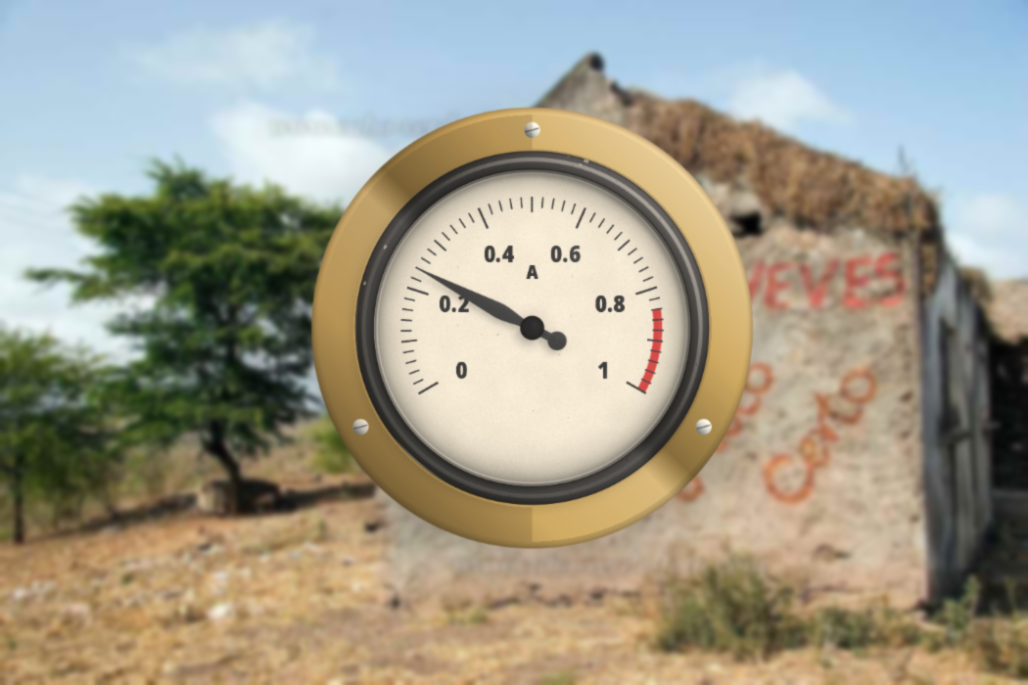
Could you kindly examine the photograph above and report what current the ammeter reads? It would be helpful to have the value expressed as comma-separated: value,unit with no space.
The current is 0.24,A
